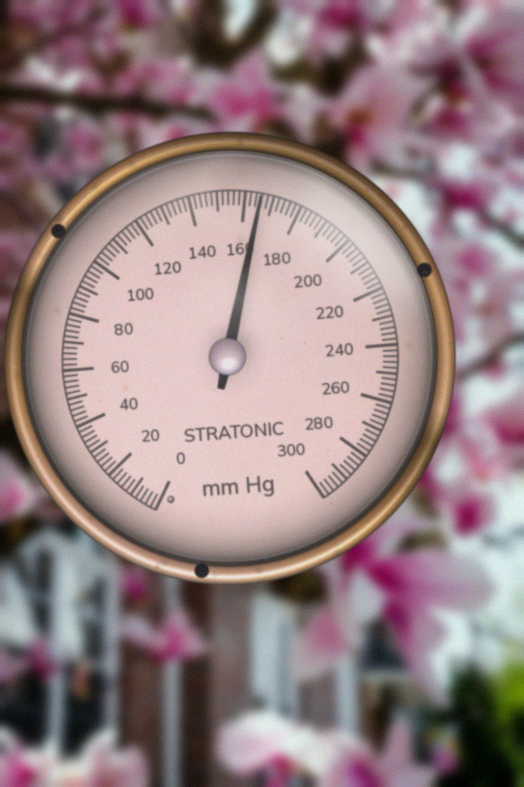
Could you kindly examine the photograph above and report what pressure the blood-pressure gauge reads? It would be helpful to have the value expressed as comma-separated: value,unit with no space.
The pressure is 166,mmHg
